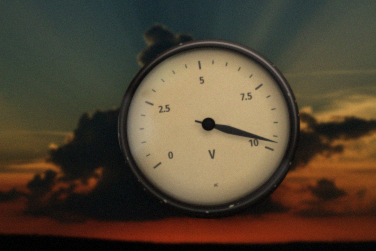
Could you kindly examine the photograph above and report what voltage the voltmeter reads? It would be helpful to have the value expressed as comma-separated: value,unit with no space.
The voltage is 9.75,V
